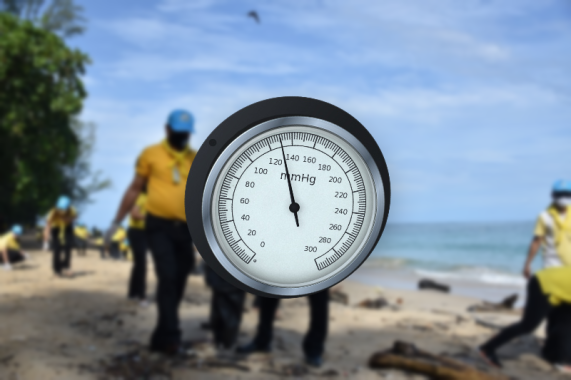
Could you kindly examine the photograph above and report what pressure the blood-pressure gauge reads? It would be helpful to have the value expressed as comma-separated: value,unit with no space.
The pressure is 130,mmHg
